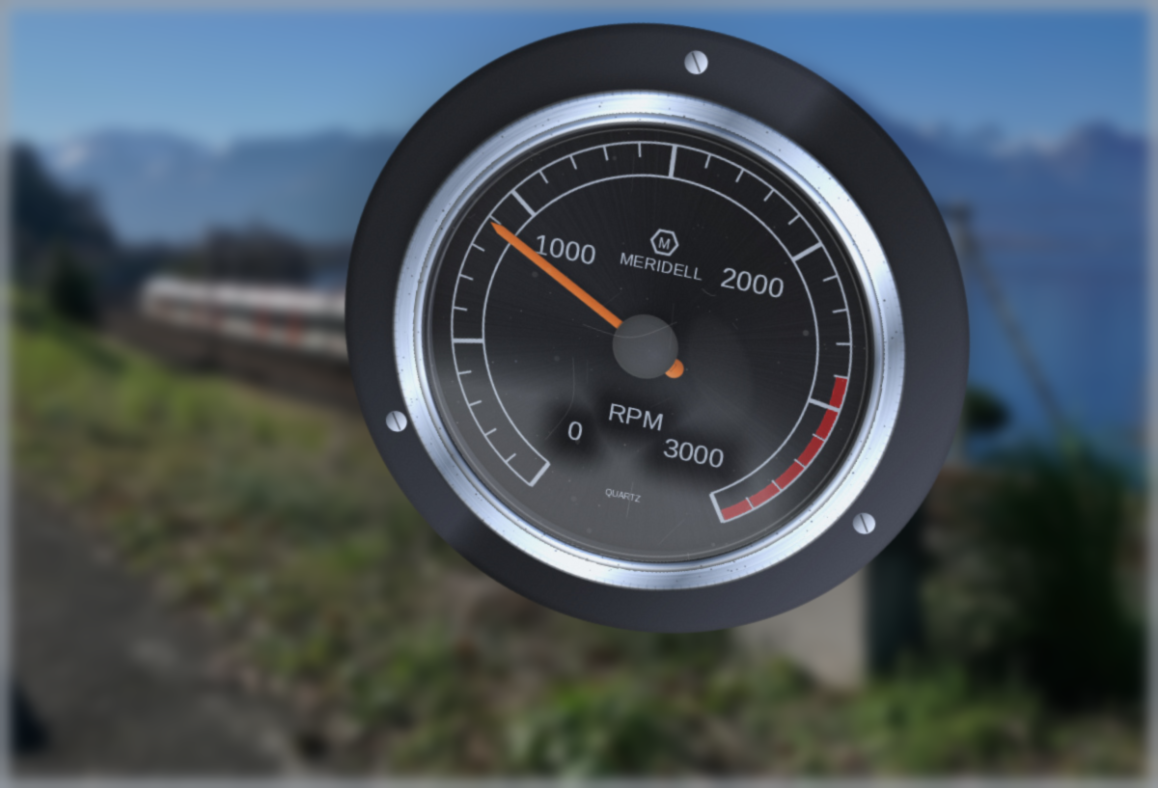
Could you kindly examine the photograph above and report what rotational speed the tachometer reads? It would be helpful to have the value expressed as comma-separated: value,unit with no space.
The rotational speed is 900,rpm
